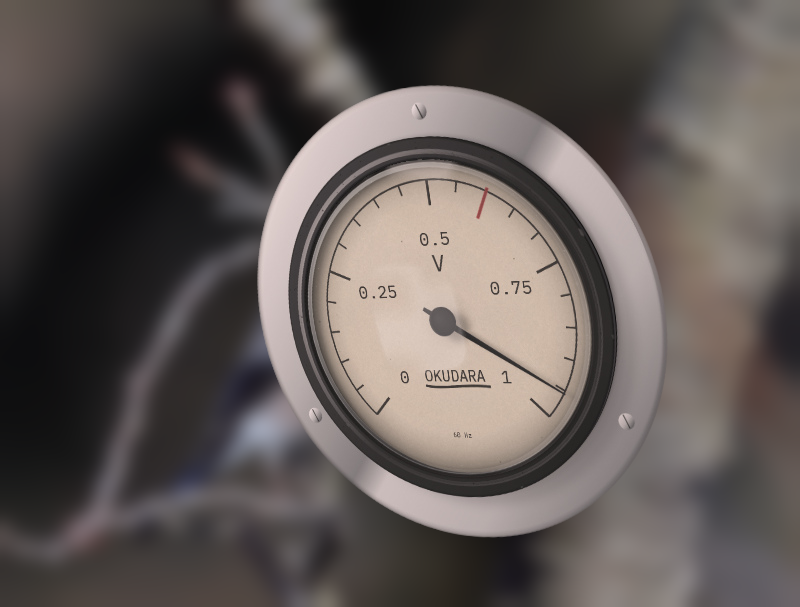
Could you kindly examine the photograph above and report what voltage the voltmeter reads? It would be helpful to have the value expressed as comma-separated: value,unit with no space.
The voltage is 0.95,V
